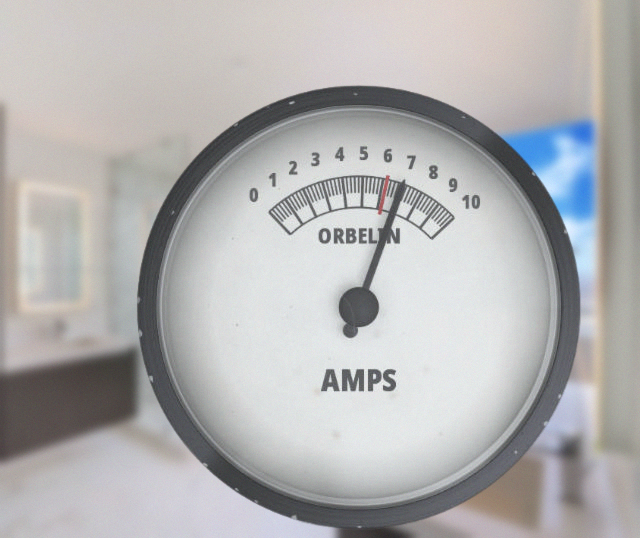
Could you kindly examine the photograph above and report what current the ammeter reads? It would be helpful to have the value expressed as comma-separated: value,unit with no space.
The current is 7,A
